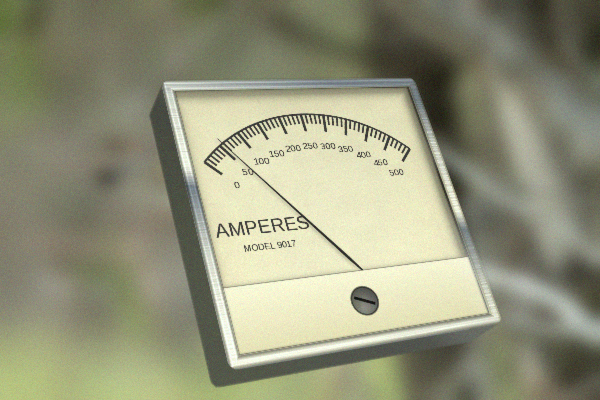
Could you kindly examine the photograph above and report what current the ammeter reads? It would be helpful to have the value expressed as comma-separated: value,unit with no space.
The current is 50,A
